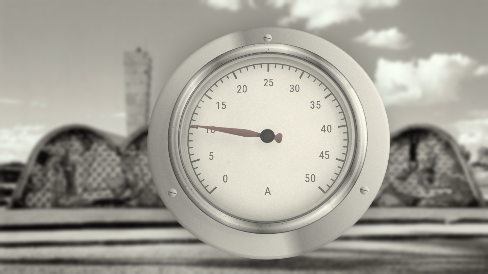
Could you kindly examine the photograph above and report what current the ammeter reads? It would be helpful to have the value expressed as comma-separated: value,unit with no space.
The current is 10,A
